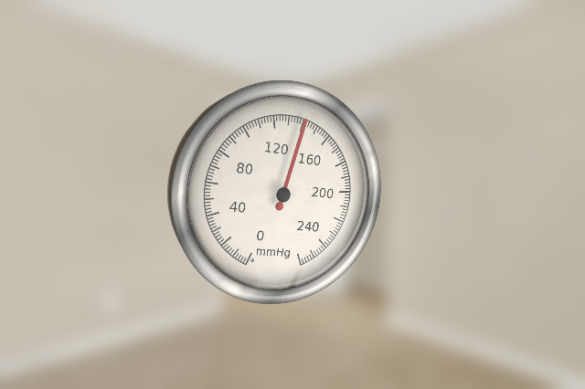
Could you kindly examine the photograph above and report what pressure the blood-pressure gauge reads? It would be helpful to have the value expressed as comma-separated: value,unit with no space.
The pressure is 140,mmHg
